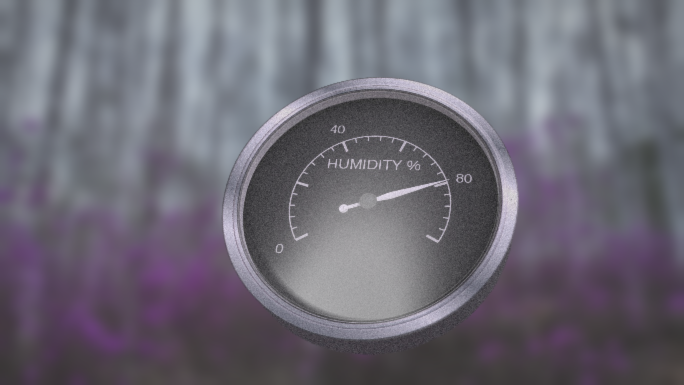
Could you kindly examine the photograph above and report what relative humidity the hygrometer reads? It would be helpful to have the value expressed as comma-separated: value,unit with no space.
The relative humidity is 80,%
